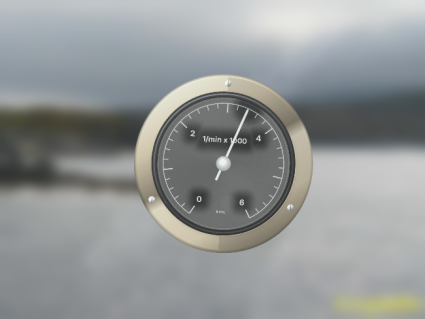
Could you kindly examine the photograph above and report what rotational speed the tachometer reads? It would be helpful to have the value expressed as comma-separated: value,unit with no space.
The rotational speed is 3400,rpm
